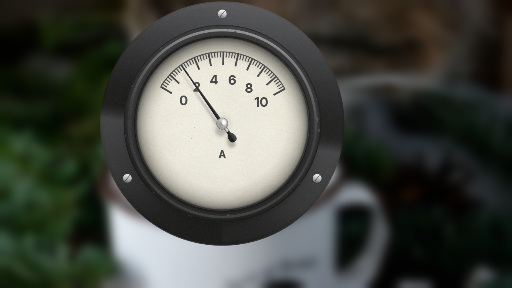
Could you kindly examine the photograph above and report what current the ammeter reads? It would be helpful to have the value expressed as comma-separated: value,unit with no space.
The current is 2,A
